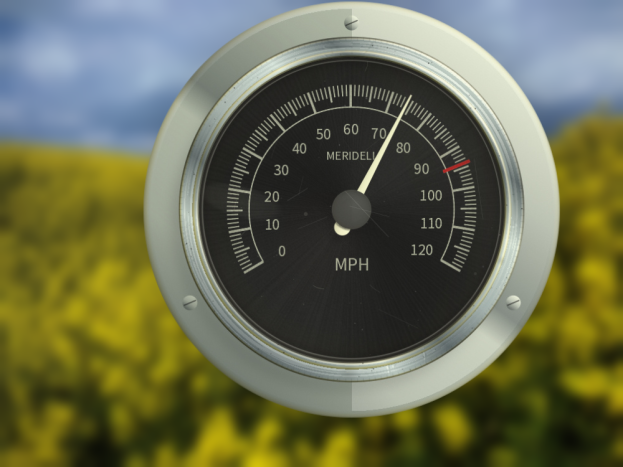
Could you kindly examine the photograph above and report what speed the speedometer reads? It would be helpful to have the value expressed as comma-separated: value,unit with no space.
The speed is 74,mph
